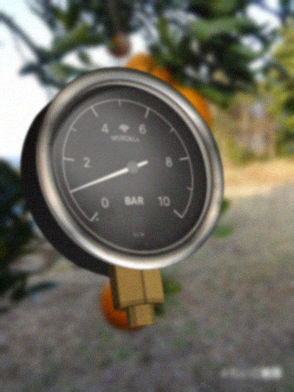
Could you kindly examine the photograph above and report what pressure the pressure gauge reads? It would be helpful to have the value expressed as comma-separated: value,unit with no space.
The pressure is 1,bar
